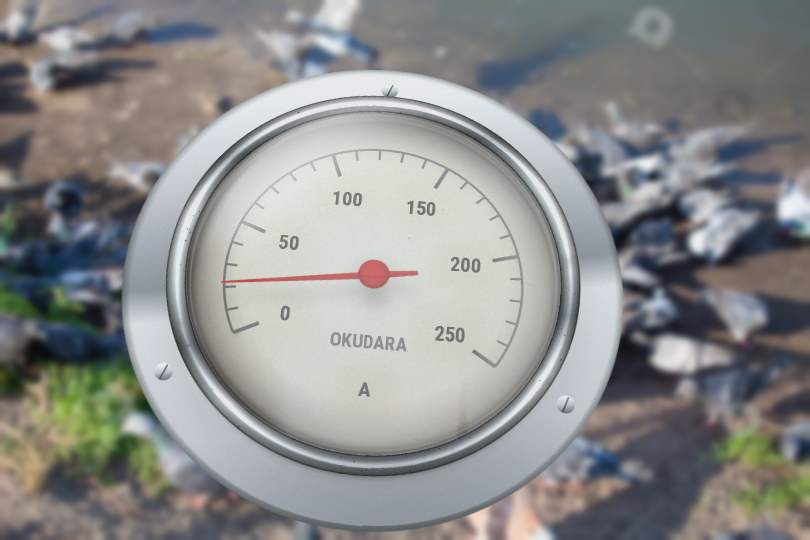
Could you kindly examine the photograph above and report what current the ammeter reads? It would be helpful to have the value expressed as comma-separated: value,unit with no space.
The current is 20,A
